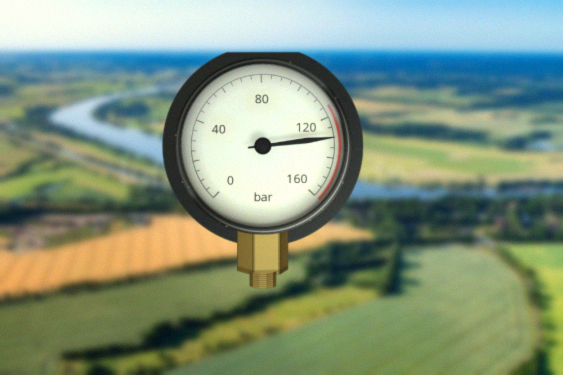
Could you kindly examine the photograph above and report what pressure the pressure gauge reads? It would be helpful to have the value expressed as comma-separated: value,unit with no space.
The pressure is 130,bar
